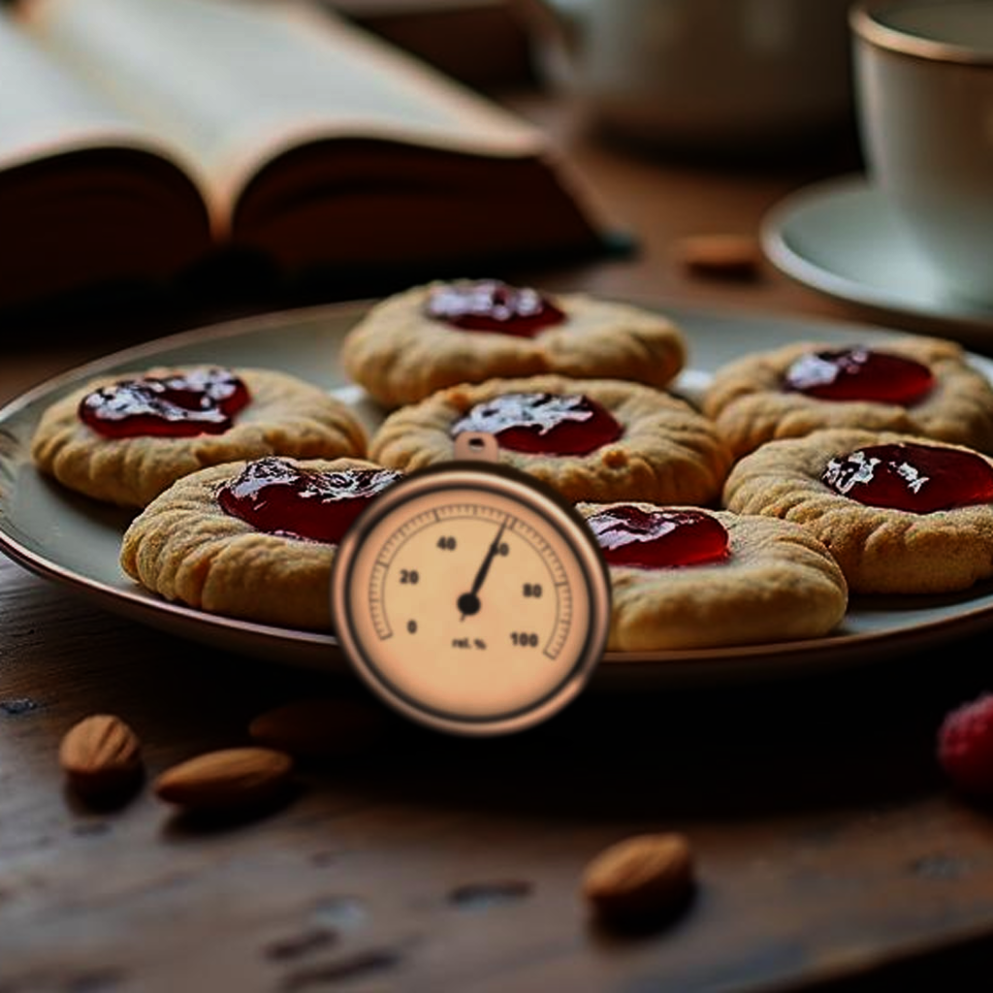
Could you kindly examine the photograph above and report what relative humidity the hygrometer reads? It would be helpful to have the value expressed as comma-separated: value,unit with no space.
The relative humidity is 58,%
